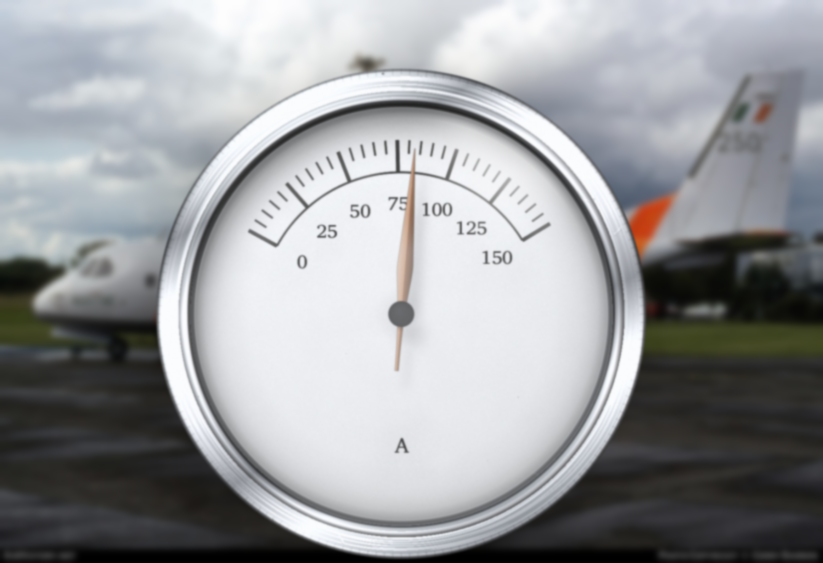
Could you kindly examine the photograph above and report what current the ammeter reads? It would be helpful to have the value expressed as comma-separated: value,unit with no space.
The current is 82.5,A
